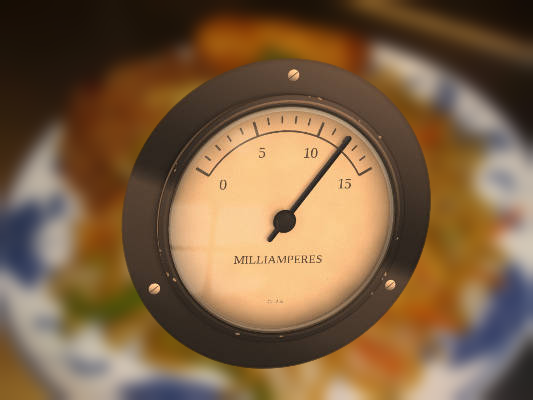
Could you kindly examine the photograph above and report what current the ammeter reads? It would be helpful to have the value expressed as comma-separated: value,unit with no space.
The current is 12,mA
